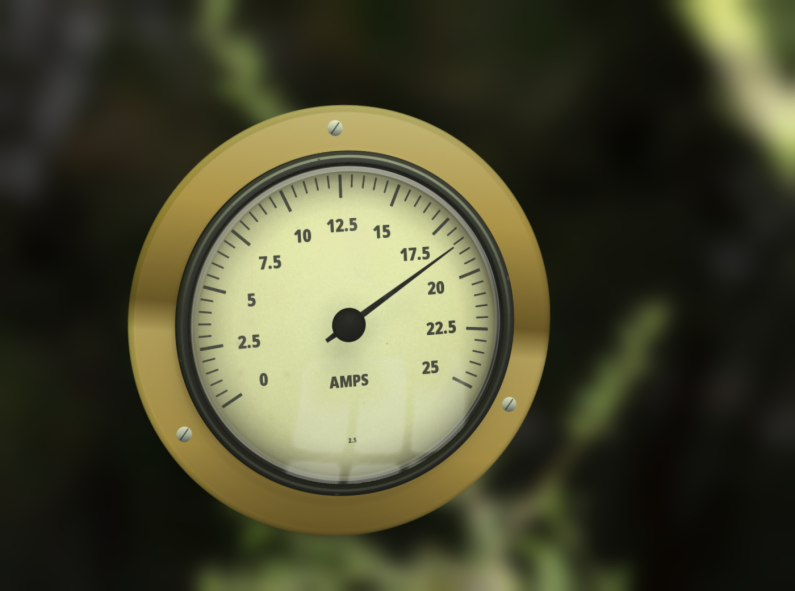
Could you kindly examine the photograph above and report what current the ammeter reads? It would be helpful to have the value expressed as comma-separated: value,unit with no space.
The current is 18.5,A
